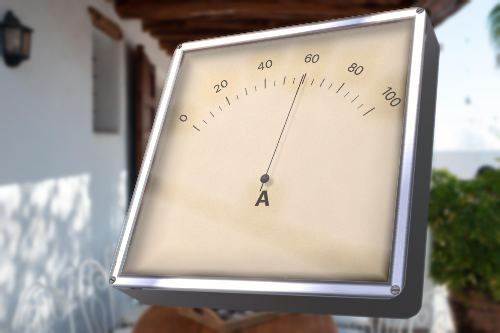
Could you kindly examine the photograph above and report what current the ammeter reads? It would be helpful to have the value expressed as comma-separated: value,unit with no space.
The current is 60,A
